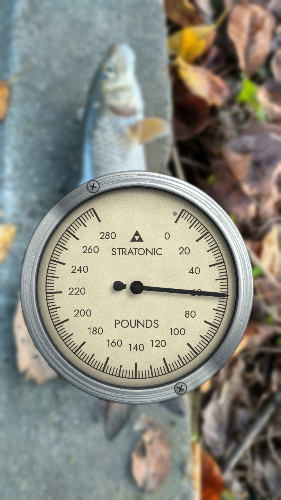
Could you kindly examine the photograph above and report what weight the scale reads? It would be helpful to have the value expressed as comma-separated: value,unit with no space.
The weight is 60,lb
